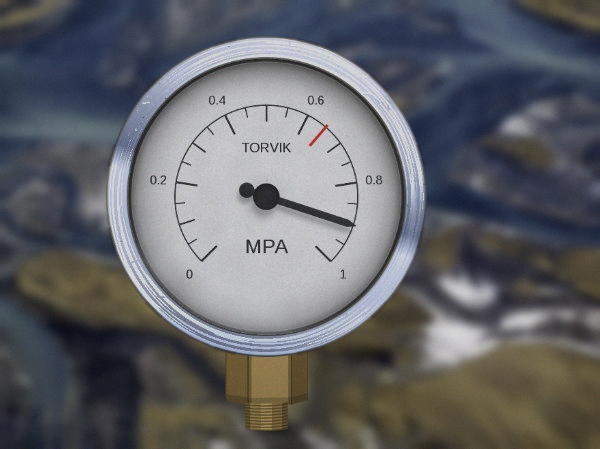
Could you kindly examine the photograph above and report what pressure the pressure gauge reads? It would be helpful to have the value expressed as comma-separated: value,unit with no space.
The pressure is 0.9,MPa
